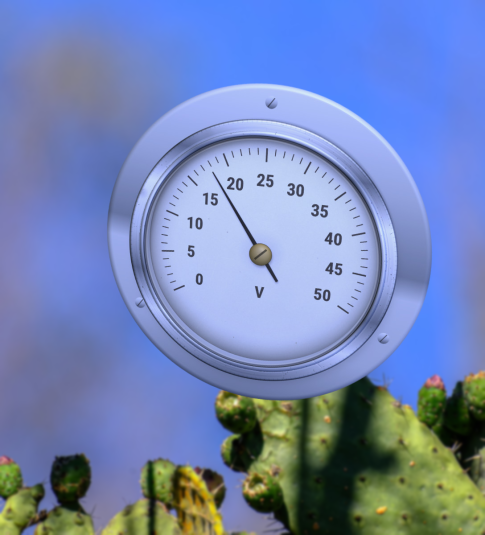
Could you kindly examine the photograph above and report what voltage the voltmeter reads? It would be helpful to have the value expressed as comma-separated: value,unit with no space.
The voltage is 18,V
